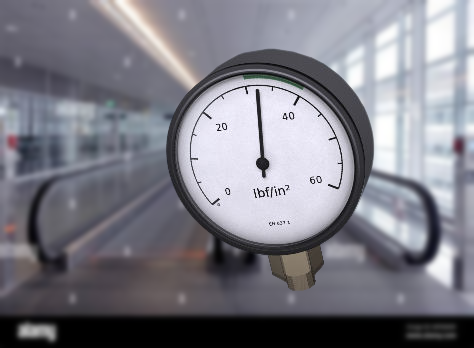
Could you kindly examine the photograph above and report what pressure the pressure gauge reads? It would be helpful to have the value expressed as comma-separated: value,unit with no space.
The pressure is 32.5,psi
